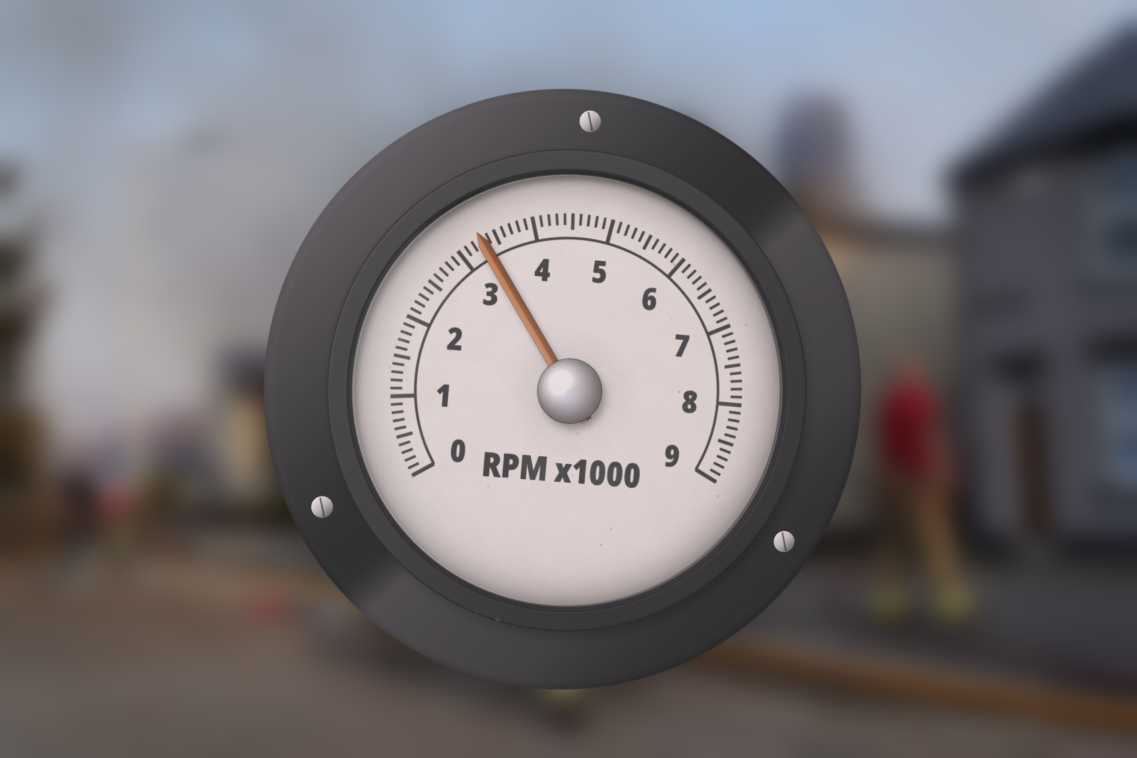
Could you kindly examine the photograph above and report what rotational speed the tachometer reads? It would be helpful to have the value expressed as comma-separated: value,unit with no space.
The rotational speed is 3300,rpm
